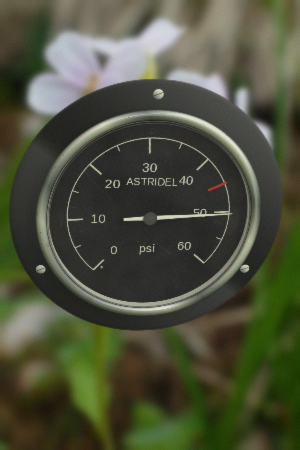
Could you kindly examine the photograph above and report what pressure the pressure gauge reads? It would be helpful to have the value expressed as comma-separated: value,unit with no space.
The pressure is 50,psi
